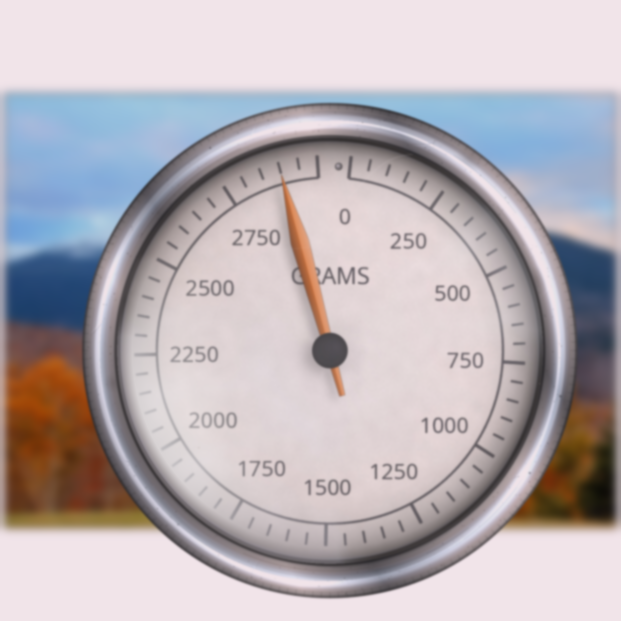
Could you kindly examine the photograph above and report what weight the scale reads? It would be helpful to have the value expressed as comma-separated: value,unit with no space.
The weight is 2900,g
